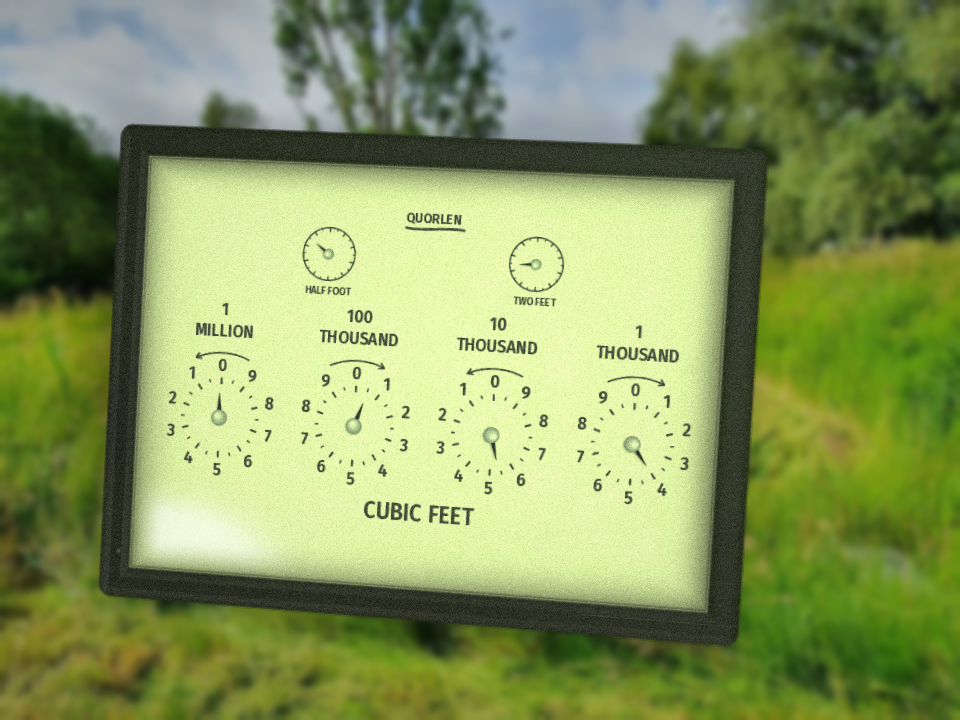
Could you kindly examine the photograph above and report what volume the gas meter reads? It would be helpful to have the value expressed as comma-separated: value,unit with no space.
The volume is 5400,ft³
